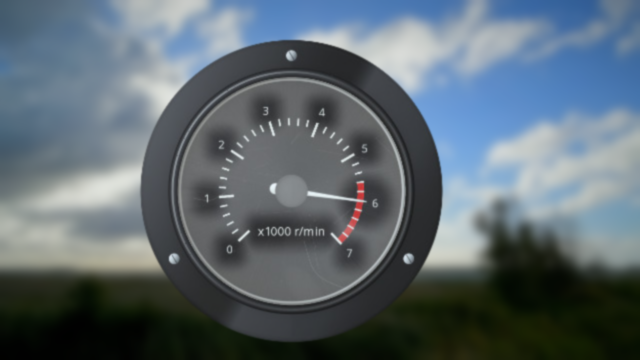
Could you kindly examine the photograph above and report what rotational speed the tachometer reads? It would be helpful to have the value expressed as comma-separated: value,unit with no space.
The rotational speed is 6000,rpm
